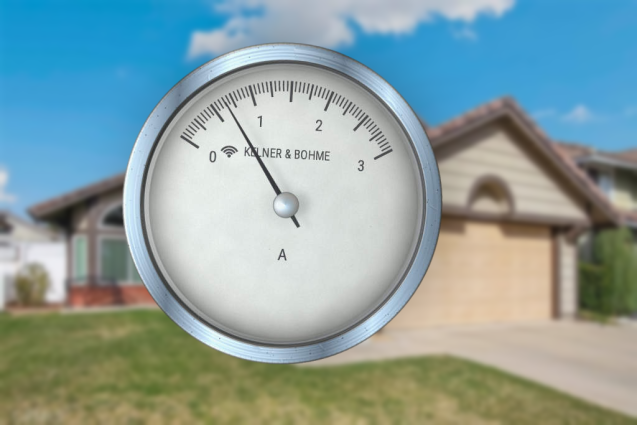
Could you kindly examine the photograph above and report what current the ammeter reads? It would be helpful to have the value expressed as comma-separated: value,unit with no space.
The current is 0.65,A
